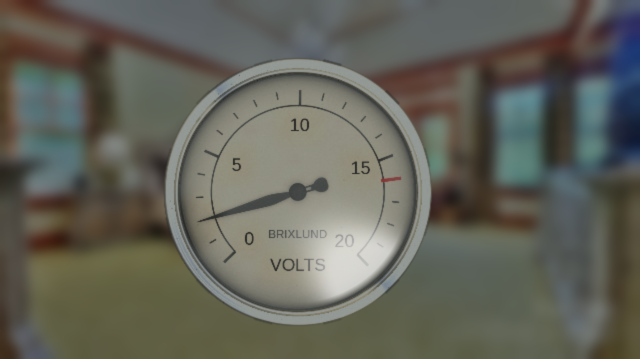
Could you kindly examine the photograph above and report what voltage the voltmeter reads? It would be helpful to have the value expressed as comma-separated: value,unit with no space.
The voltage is 2,V
